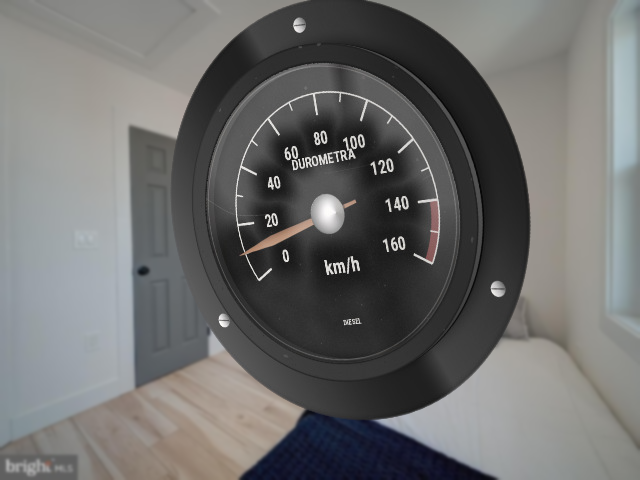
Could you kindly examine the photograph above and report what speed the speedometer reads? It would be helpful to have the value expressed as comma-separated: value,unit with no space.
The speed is 10,km/h
